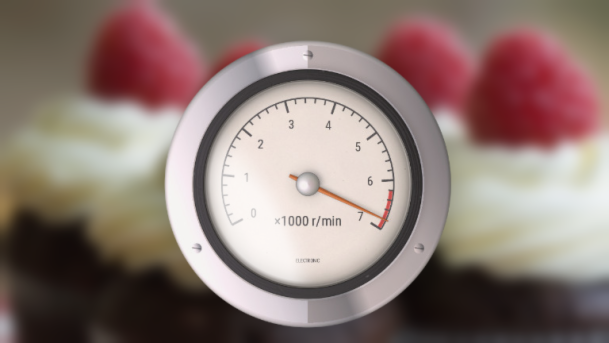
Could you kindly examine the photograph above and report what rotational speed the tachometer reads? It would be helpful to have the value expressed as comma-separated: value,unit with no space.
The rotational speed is 6800,rpm
